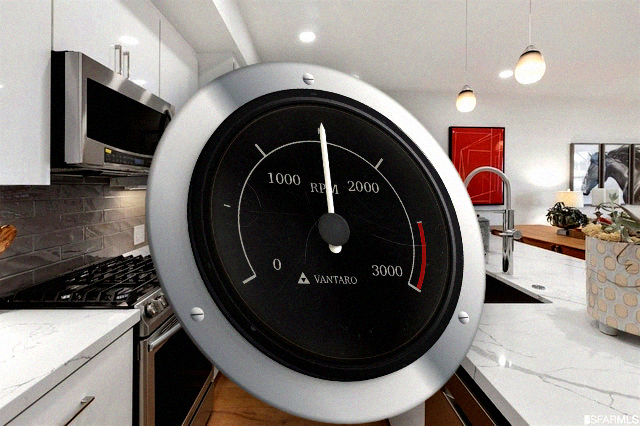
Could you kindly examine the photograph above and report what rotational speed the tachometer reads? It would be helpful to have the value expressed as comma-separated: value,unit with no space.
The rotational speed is 1500,rpm
